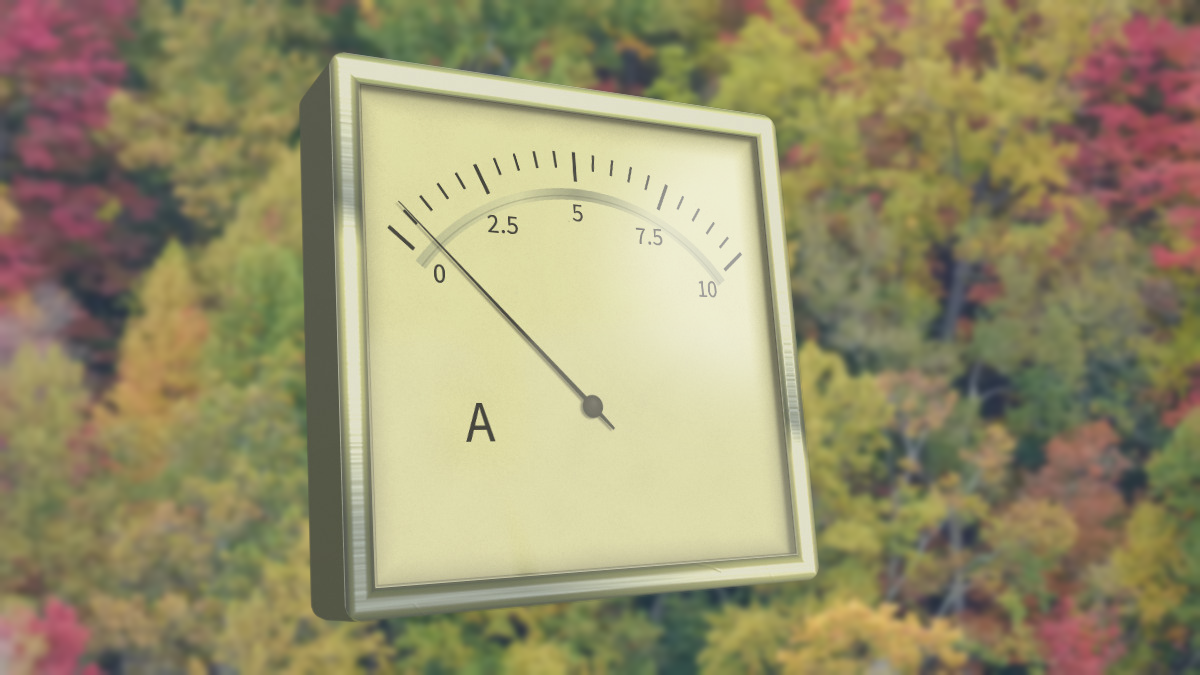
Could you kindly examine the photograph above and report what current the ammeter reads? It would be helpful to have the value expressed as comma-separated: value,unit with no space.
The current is 0.5,A
